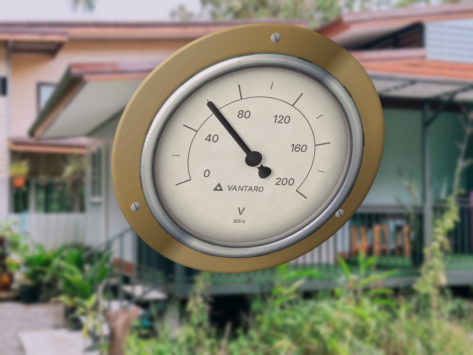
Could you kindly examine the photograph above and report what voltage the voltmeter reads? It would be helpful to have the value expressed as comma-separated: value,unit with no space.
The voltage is 60,V
